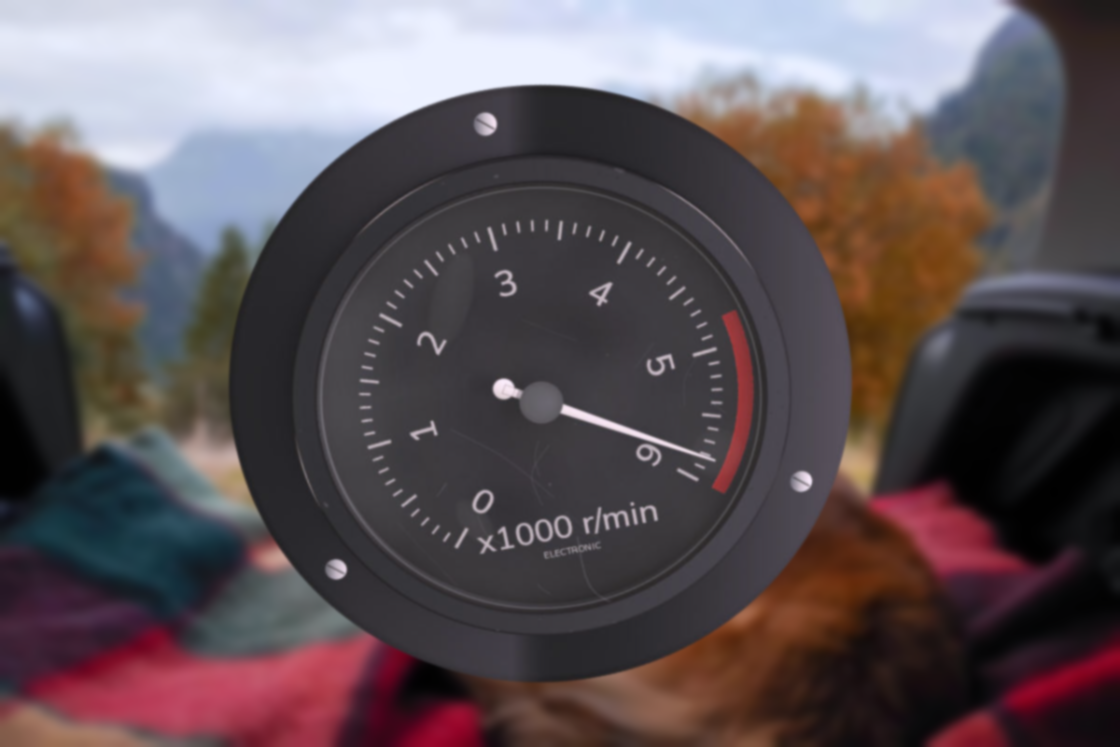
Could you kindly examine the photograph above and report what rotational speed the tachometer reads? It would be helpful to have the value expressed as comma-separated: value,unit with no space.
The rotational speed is 5800,rpm
